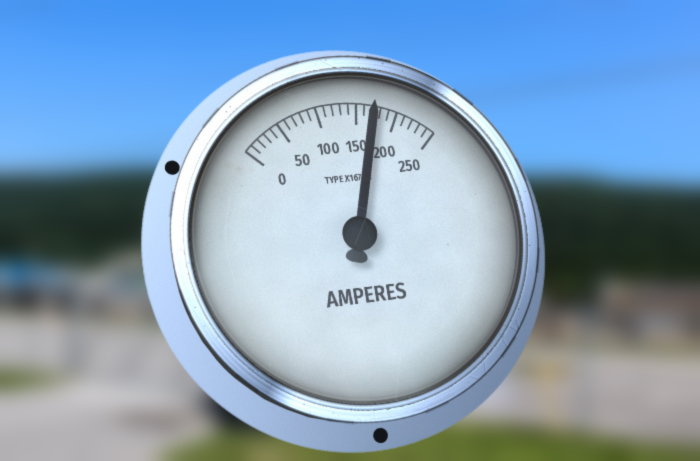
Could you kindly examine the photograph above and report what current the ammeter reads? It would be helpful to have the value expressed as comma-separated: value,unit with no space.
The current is 170,A
